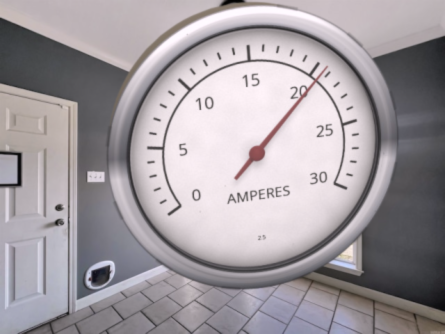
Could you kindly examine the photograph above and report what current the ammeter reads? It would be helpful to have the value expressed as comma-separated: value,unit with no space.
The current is 20.5,A
